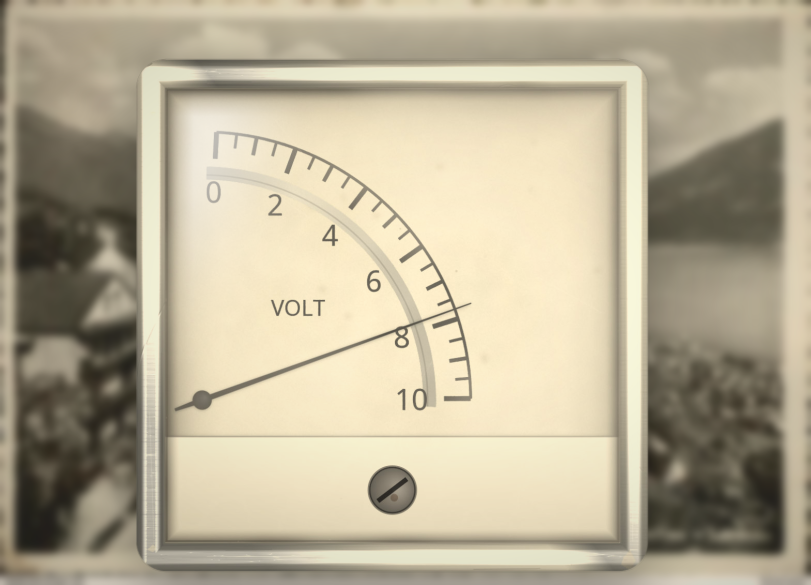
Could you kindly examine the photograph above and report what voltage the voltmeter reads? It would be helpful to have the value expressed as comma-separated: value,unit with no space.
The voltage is 7.75,V
